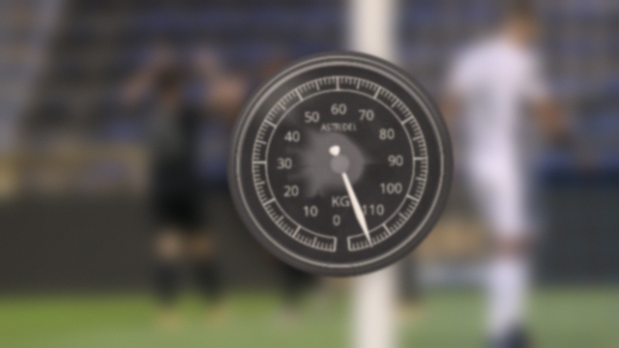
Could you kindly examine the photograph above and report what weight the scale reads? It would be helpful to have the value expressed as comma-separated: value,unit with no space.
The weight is 115,kg
